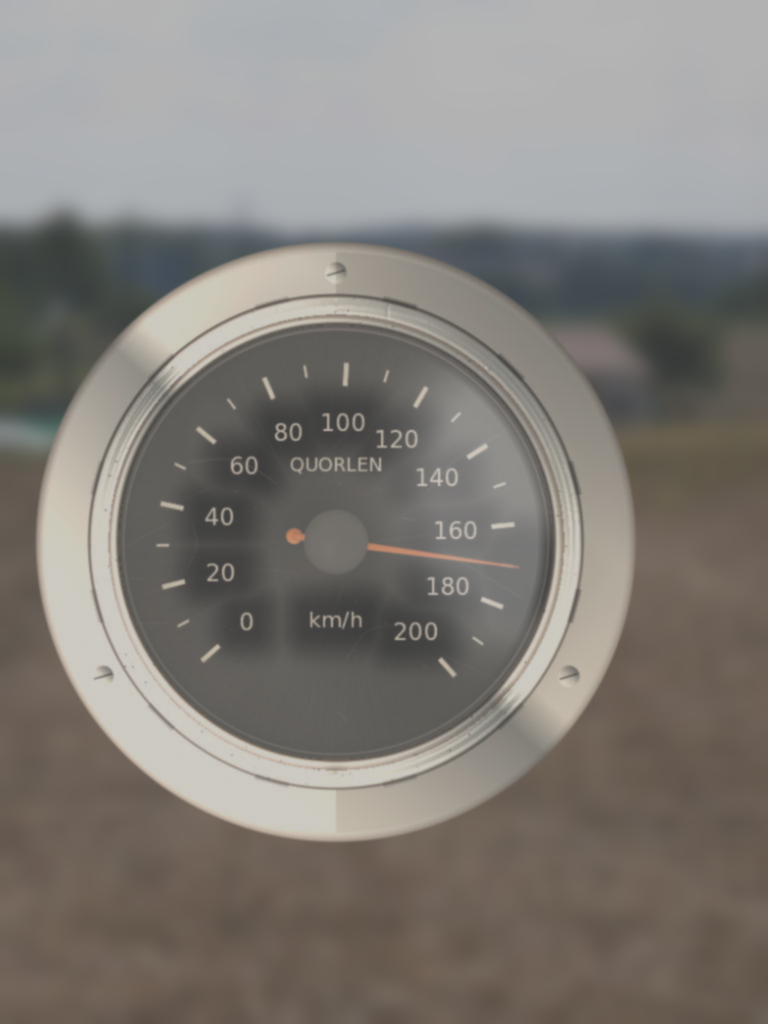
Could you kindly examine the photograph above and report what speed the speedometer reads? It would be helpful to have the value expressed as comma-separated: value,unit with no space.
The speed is 170,km/h
